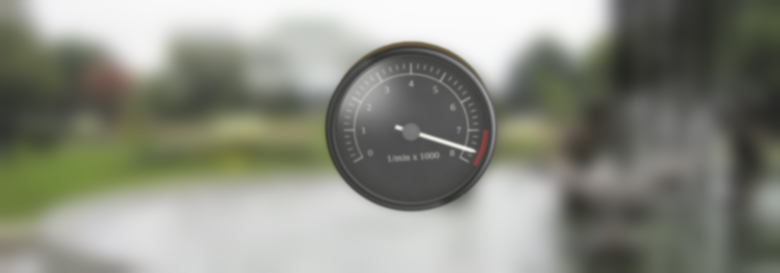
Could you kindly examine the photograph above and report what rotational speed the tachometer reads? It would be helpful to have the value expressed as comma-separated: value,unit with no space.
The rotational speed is 7600,rpm
